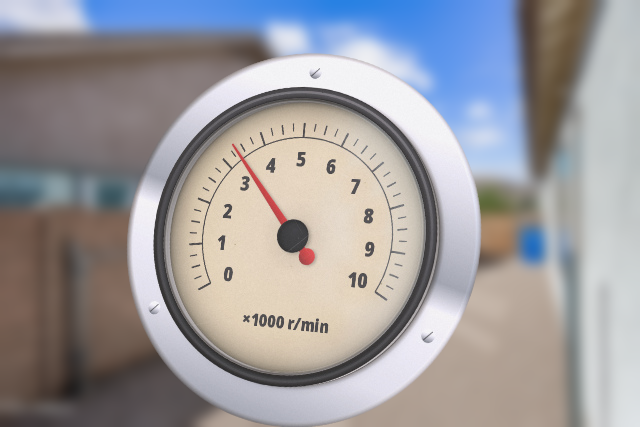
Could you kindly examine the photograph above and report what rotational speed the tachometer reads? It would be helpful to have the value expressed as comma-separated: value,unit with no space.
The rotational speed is 3375,rpm
